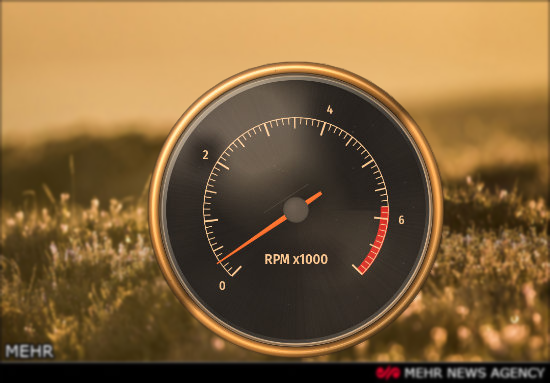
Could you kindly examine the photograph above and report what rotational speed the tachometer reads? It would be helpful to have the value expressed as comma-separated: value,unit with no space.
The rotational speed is 300,rpm
